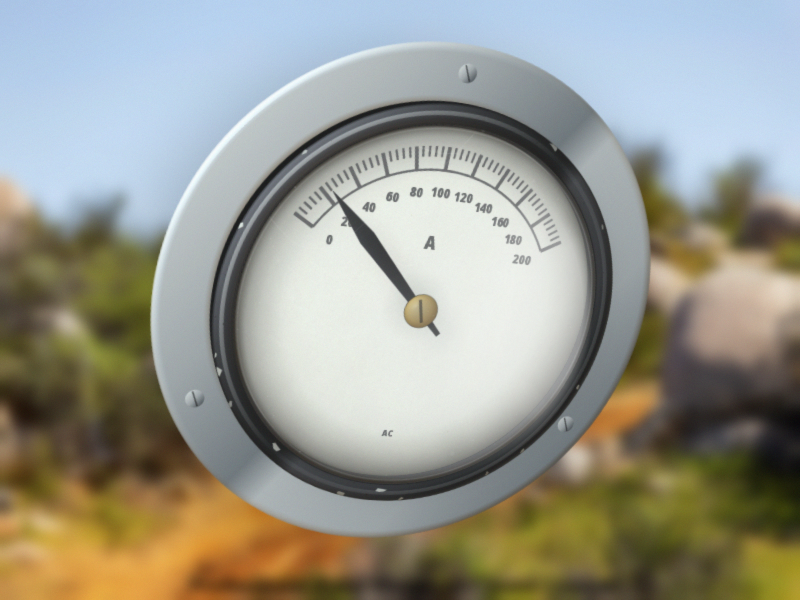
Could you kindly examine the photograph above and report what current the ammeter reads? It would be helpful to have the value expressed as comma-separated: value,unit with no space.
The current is 24,A
